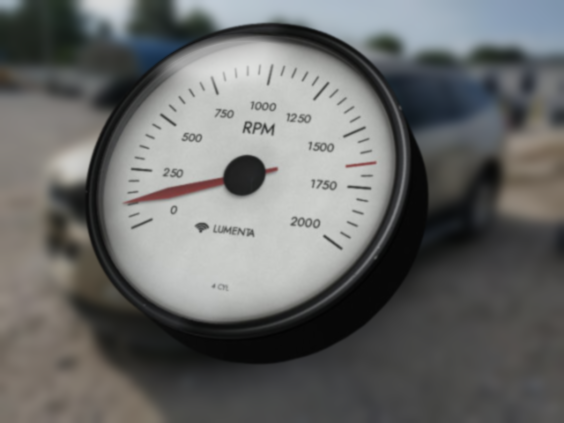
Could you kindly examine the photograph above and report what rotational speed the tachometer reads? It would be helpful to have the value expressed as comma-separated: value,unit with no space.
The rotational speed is 100,rpm
